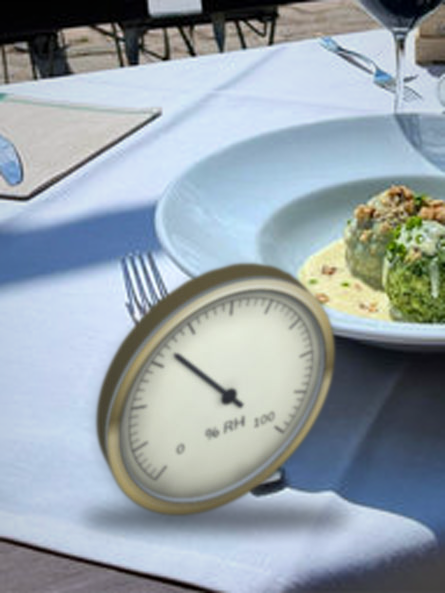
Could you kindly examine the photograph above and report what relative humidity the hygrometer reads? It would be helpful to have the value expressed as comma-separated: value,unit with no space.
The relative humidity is 34,%
